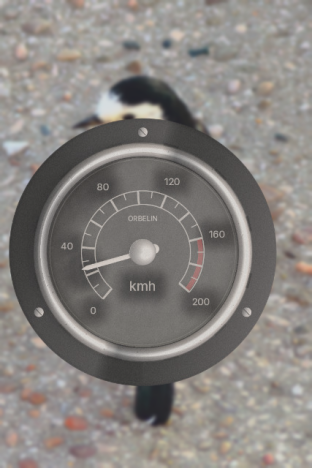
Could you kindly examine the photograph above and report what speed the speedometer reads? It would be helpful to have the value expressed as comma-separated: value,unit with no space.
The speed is 25,km/h
